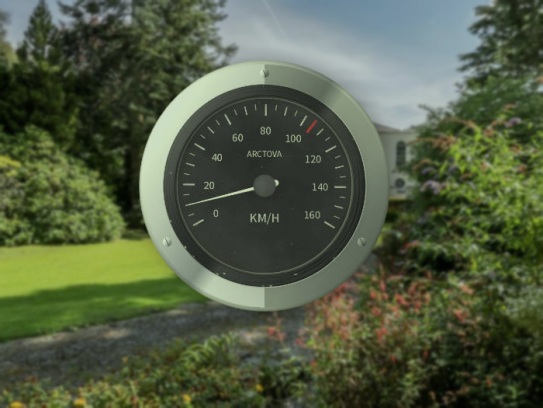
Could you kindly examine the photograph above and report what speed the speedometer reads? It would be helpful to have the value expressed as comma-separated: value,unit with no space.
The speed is 10,km/h
